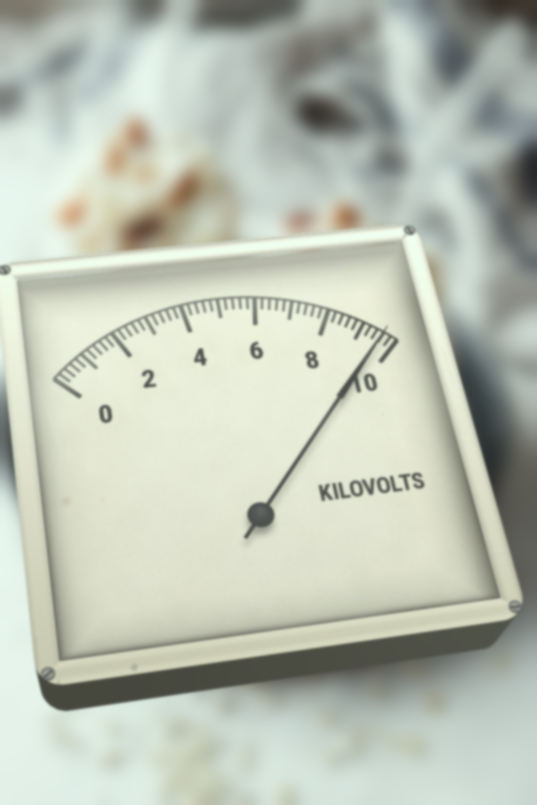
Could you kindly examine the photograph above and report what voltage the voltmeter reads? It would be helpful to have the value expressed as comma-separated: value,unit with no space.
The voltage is 9.6,kV
